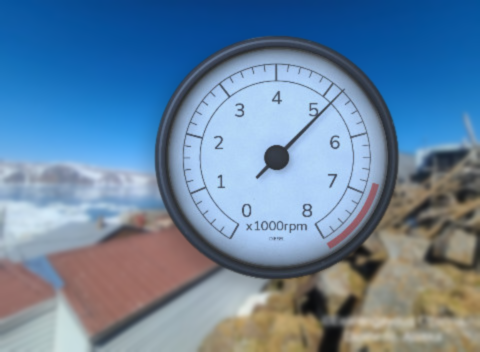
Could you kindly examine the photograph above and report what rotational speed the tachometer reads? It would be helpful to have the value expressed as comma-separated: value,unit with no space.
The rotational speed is 5200,rpm
